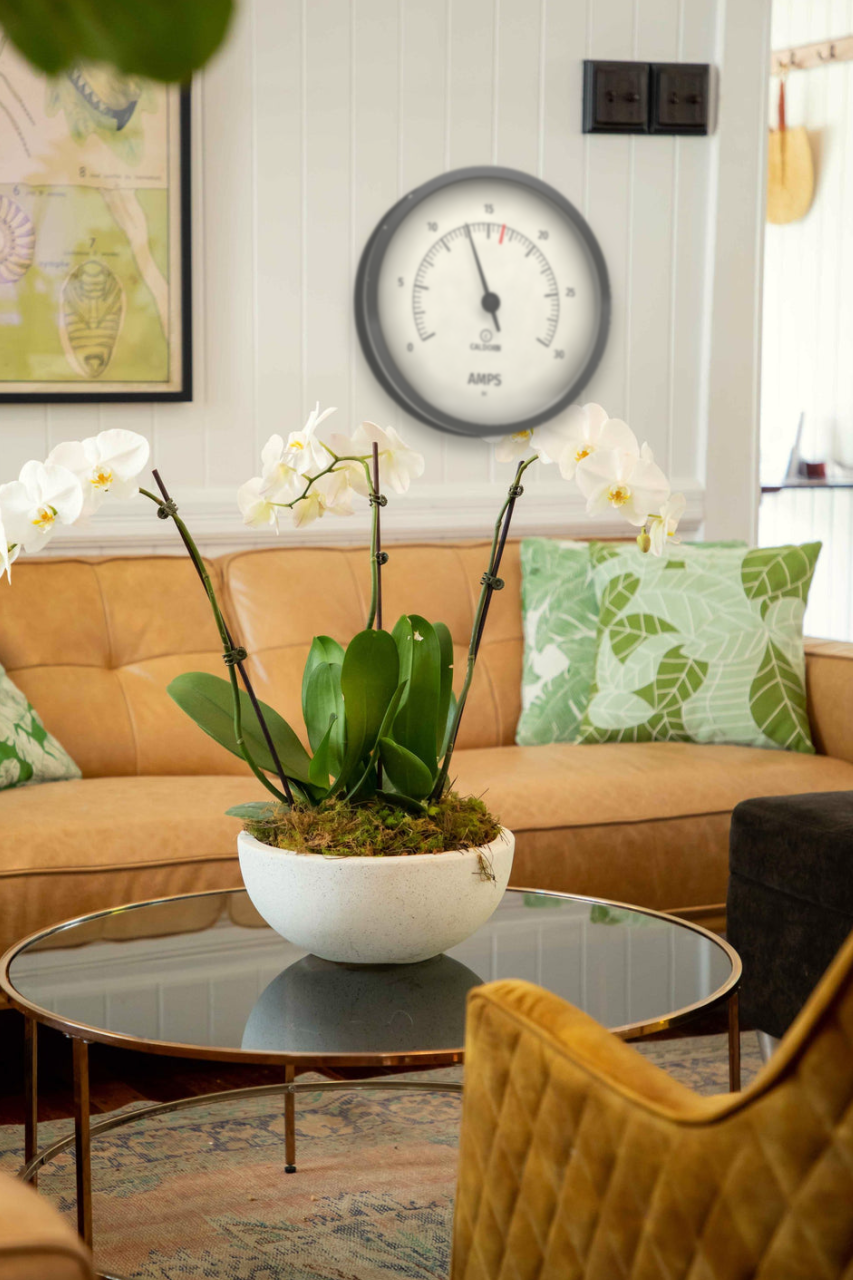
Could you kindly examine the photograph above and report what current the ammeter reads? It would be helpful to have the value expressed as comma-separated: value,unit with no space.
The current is 12.5,A
